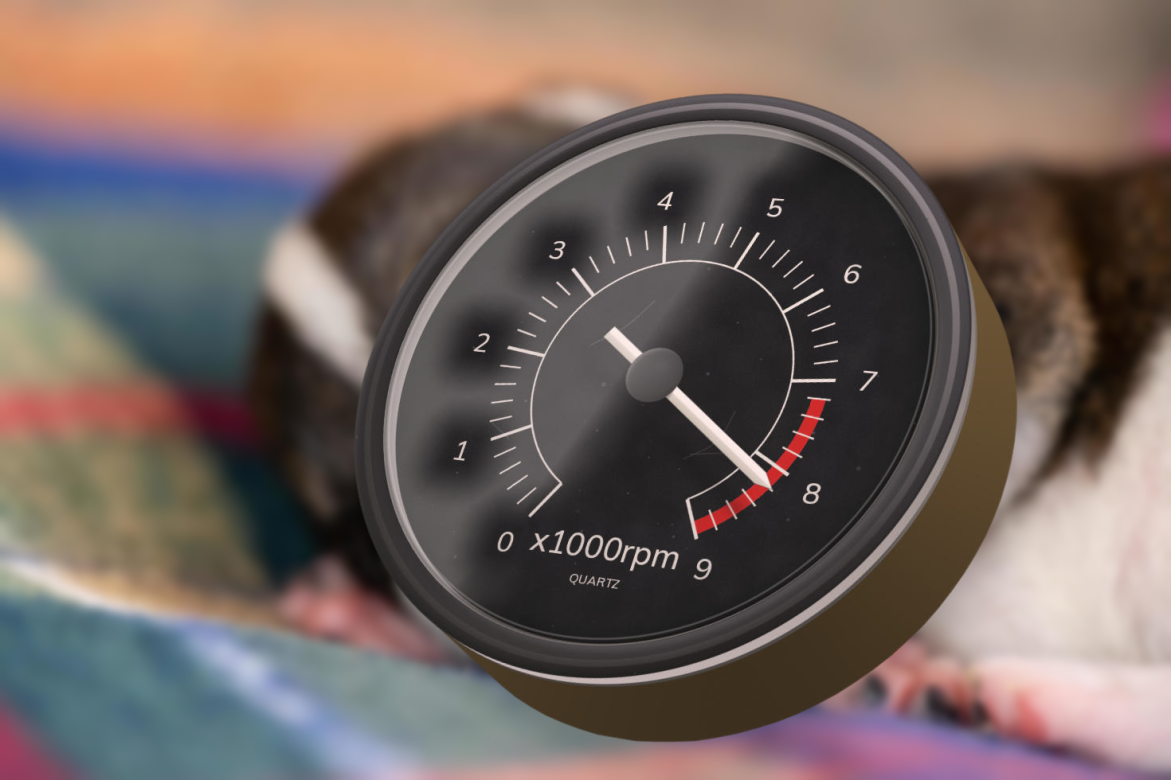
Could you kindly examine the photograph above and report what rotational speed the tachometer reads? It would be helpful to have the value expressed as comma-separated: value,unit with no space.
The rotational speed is 8200,rpm
